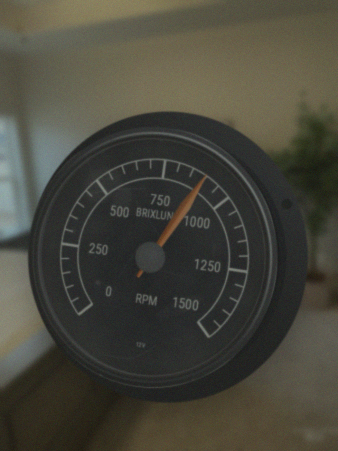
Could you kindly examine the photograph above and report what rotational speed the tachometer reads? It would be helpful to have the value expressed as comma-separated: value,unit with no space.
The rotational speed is 900,rpm
